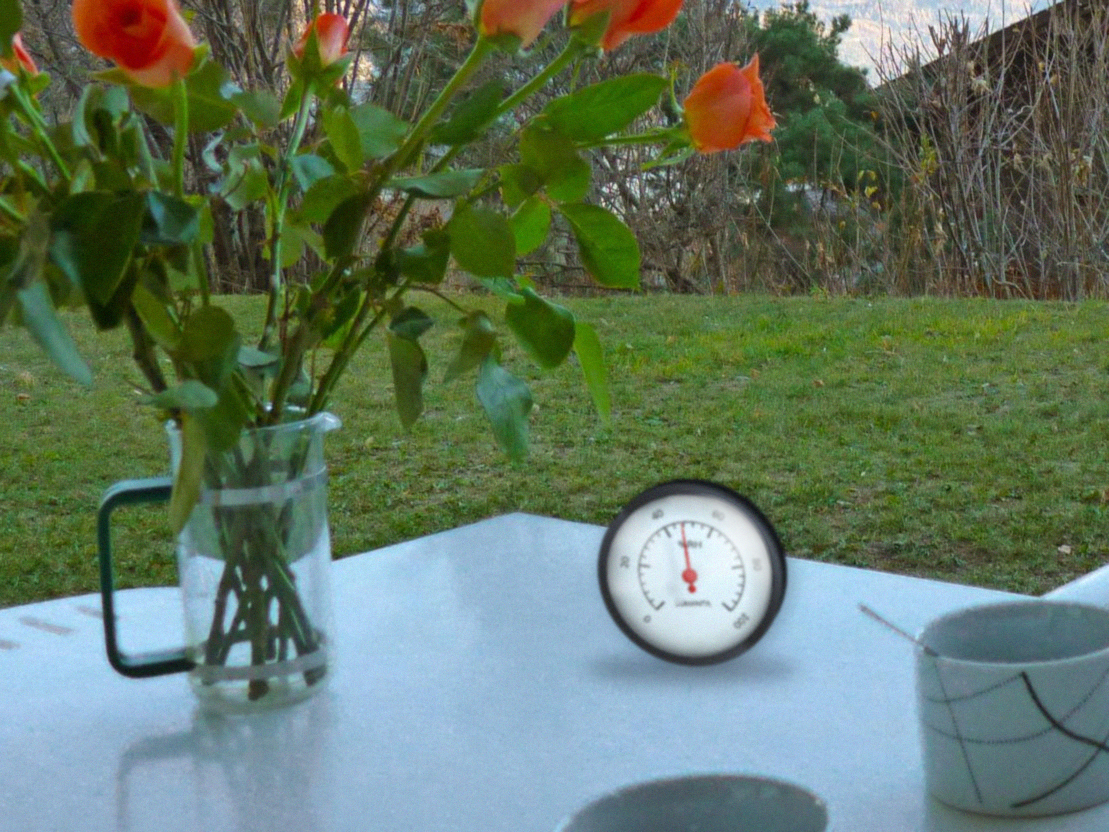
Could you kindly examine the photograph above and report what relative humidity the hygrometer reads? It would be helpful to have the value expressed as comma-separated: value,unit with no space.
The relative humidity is 48,%
